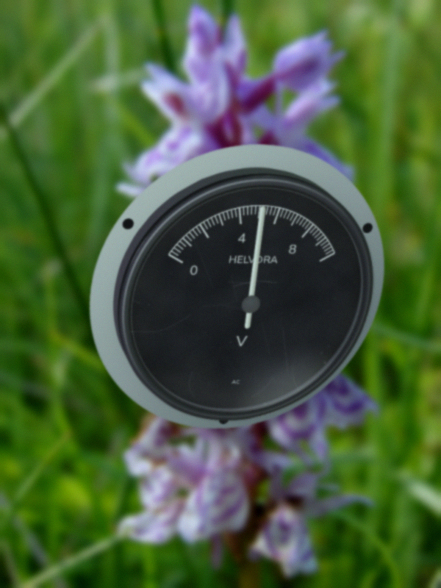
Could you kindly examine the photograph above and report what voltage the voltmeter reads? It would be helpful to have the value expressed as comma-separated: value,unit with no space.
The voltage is 5,V
